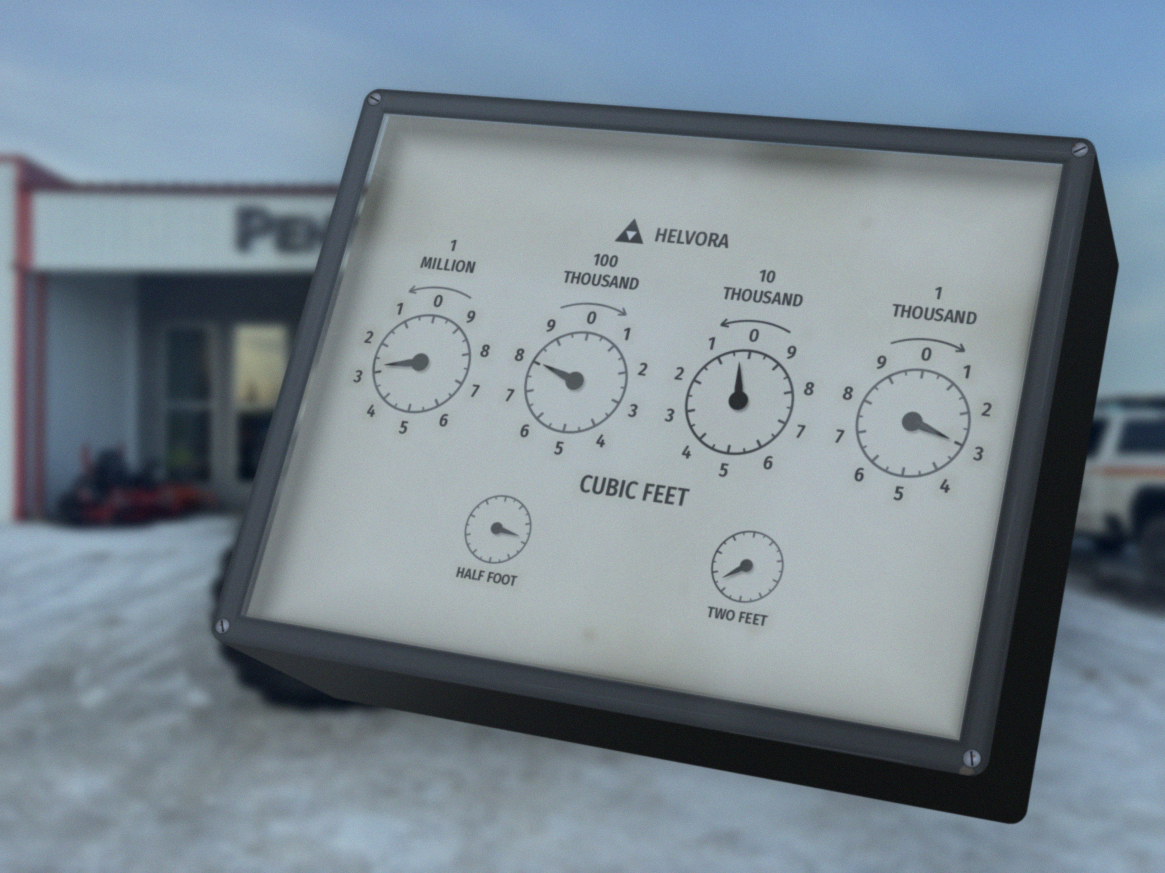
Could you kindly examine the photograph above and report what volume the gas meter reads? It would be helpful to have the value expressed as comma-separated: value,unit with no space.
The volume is 280300,ft³
